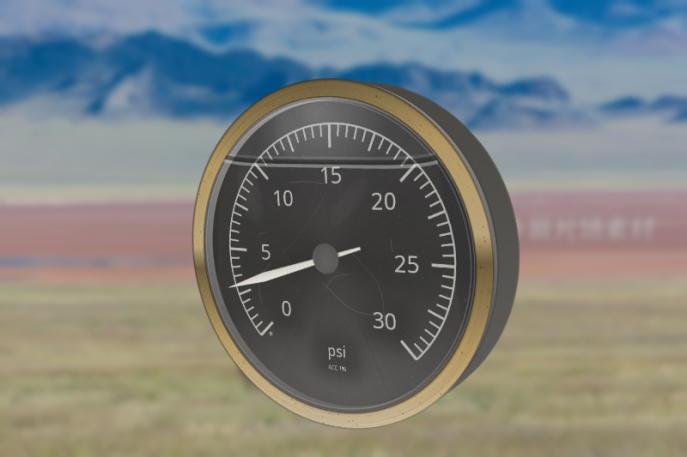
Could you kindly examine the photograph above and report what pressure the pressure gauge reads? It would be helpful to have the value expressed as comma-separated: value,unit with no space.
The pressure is 3,psi
